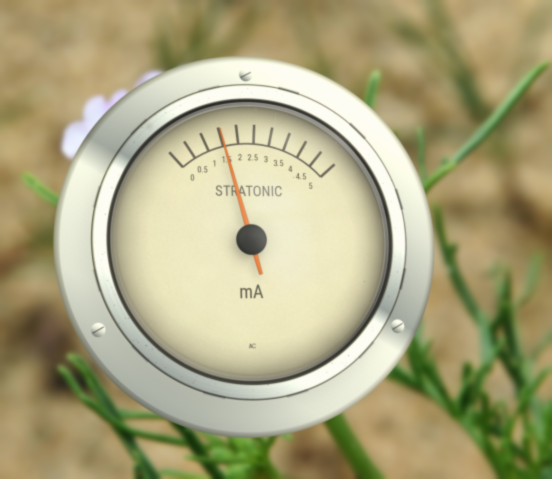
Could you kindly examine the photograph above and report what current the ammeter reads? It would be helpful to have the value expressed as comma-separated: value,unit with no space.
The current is 1.5,mA
